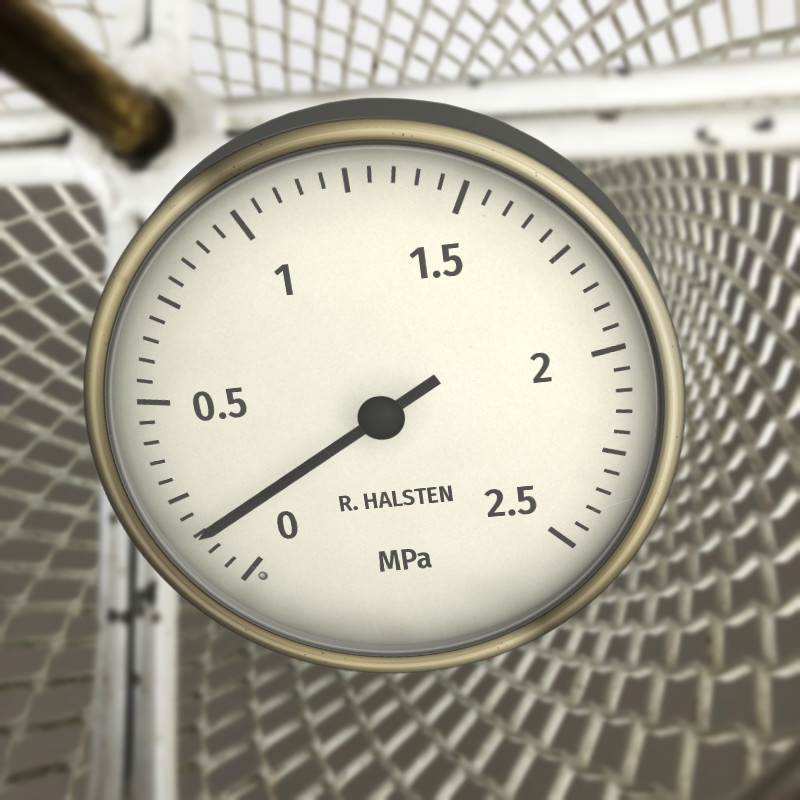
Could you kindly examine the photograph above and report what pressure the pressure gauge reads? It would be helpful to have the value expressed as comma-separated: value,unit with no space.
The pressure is 0.15,MPa
